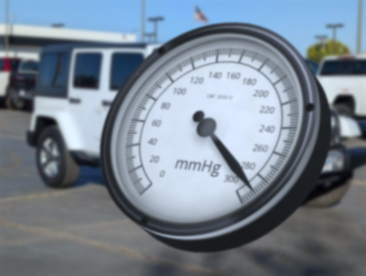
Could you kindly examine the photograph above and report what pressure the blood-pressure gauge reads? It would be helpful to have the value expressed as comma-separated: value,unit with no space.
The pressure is 290,mmHg
